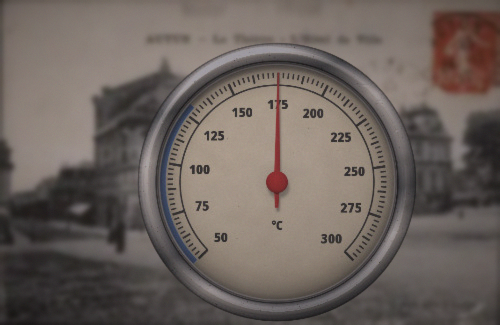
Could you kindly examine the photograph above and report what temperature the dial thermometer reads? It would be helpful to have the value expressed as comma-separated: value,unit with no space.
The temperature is 175,°C
